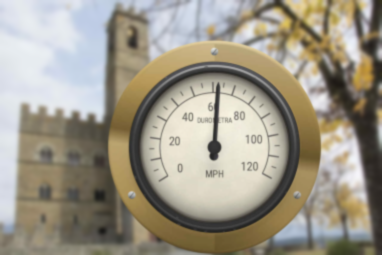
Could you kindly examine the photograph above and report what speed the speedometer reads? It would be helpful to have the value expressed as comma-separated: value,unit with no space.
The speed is 62.5,mph
